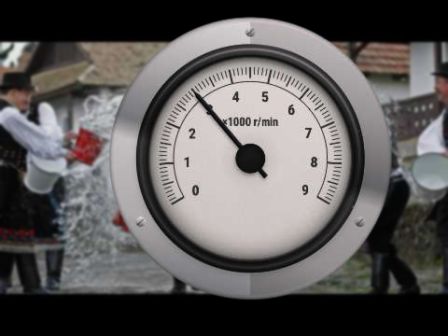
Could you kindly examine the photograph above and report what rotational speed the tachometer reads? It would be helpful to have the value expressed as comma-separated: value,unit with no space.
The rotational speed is 3000,rpm
